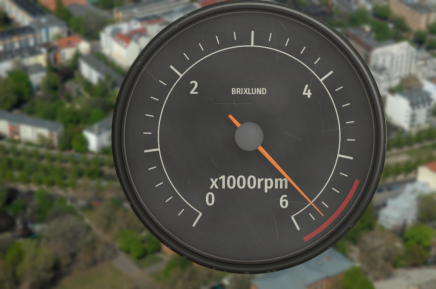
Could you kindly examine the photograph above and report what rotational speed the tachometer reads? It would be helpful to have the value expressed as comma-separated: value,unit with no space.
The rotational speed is 5700,rpm
